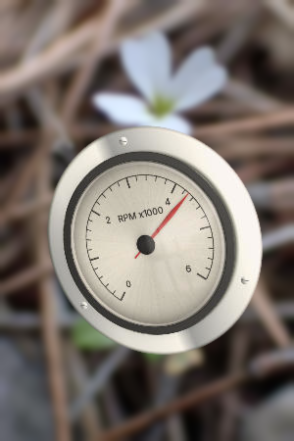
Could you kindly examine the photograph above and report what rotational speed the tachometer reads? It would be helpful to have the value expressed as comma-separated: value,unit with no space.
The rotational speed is 4300,rpm
